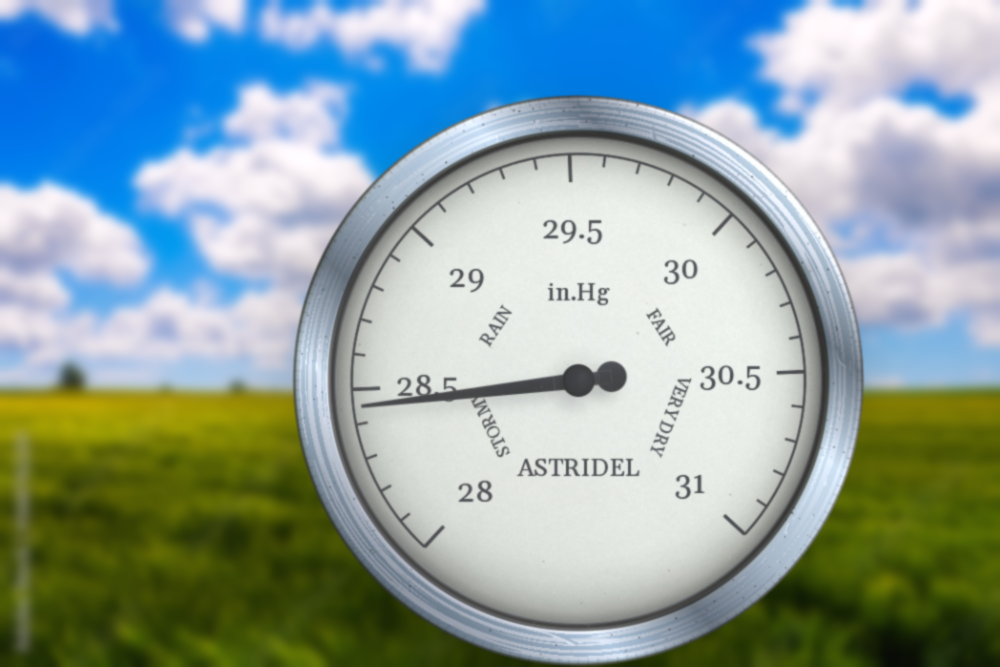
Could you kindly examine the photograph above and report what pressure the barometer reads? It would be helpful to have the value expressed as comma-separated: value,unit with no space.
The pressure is 28.45,inHg
